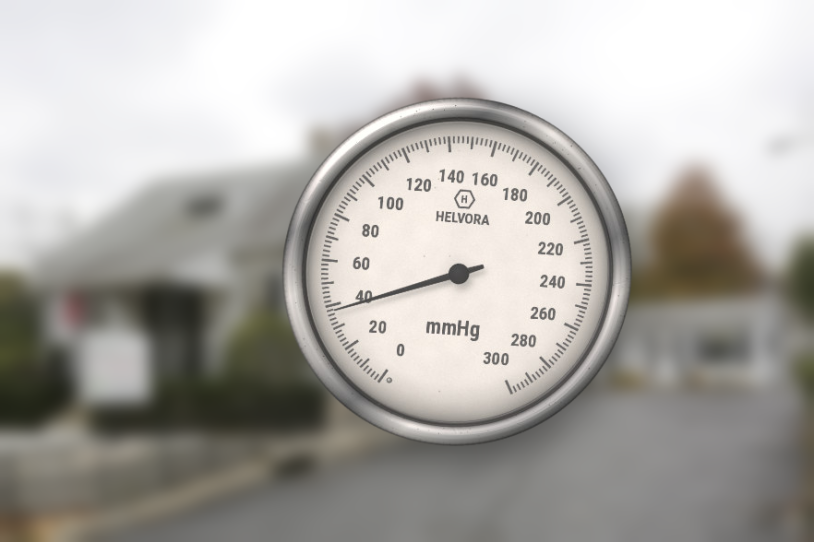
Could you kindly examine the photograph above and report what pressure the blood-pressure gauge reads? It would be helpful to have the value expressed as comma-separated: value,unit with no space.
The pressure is 38,mmHg
